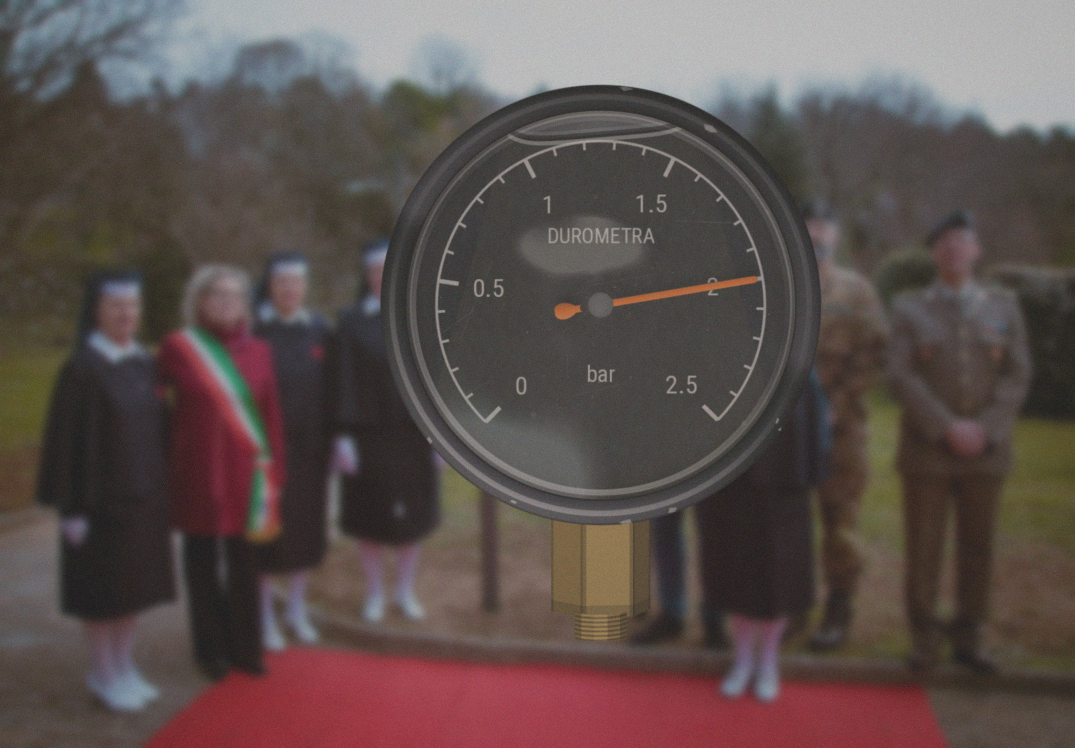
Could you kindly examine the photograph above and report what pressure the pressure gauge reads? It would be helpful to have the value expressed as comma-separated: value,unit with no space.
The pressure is 2,bar
